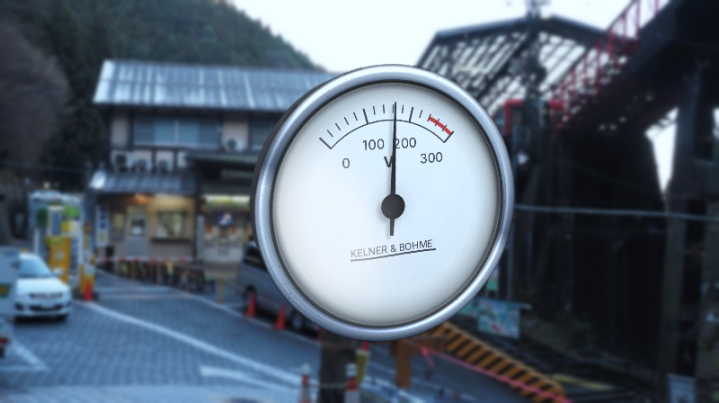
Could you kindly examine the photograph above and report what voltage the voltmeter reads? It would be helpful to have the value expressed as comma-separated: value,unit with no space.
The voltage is 160,V
